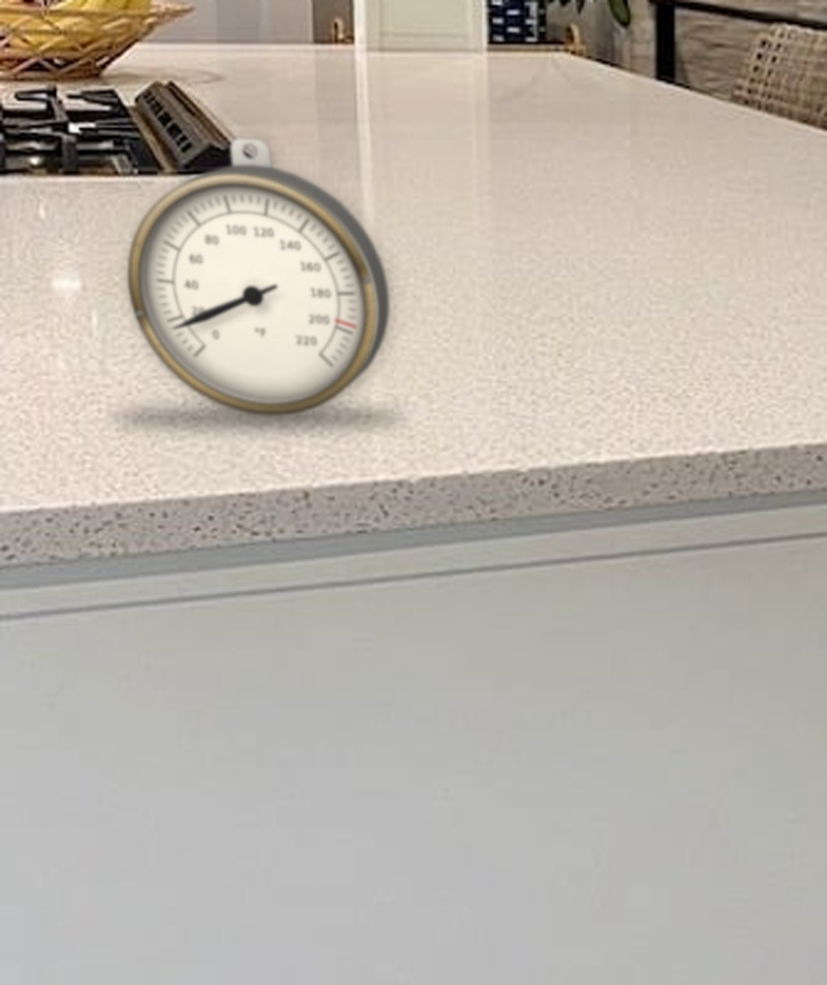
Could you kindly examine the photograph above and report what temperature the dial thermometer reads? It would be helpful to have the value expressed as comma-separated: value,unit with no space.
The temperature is 16,°F
